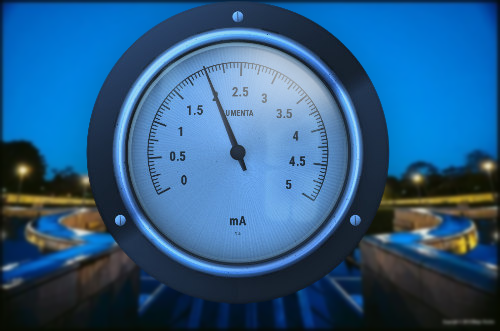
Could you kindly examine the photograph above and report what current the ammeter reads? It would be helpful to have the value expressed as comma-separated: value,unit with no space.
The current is 2,mA
